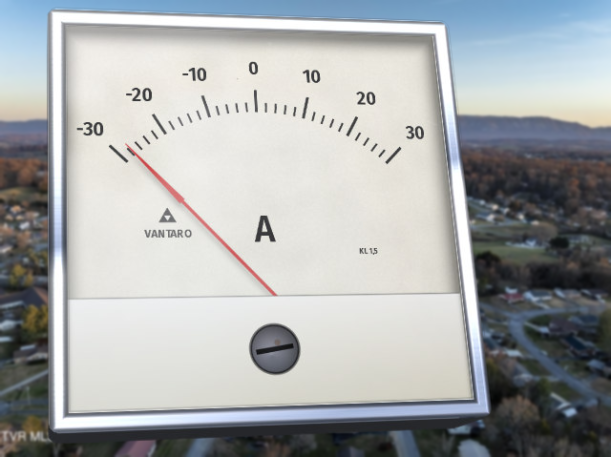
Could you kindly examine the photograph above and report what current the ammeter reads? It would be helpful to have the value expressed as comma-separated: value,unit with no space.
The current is -28,A
